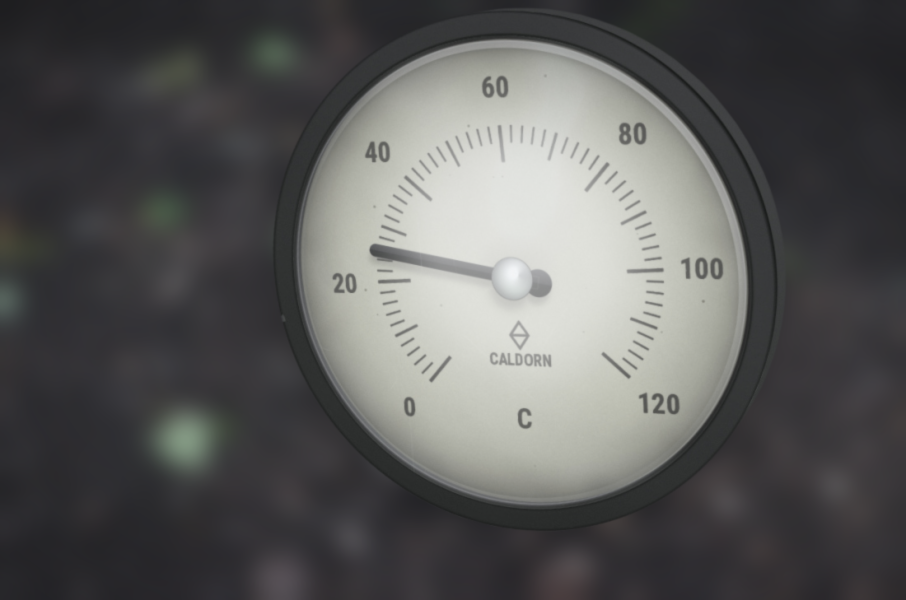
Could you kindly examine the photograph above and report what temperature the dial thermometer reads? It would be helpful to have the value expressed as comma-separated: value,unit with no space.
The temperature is 26,°C
